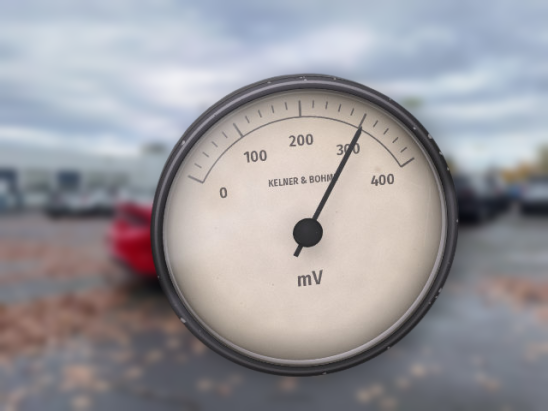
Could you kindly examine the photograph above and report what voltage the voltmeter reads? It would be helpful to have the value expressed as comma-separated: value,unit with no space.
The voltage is 300,mV
